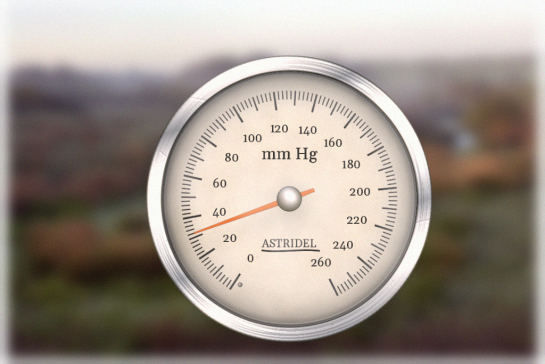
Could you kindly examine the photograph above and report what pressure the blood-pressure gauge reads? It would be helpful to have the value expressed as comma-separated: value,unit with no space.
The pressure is 32,mmHg
